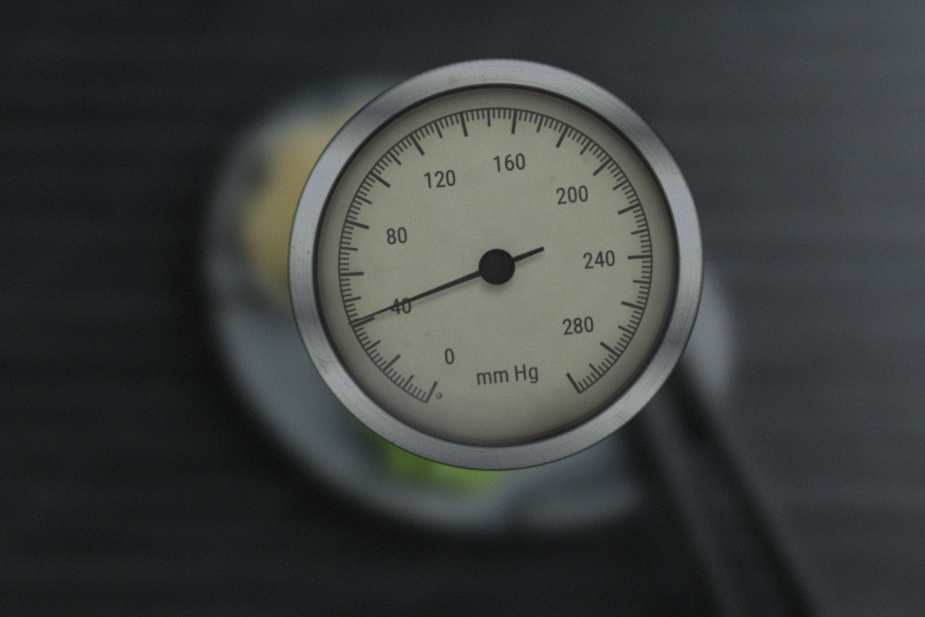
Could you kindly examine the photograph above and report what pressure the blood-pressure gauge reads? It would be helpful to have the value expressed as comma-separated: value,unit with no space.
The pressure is 42,mmHg
